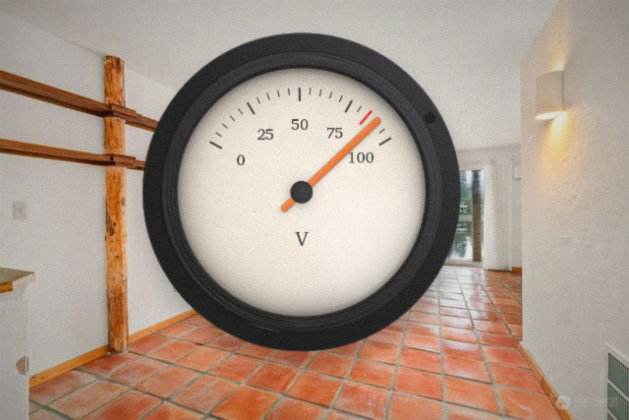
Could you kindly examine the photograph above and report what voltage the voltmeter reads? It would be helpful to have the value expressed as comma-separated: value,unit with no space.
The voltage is 90,V
